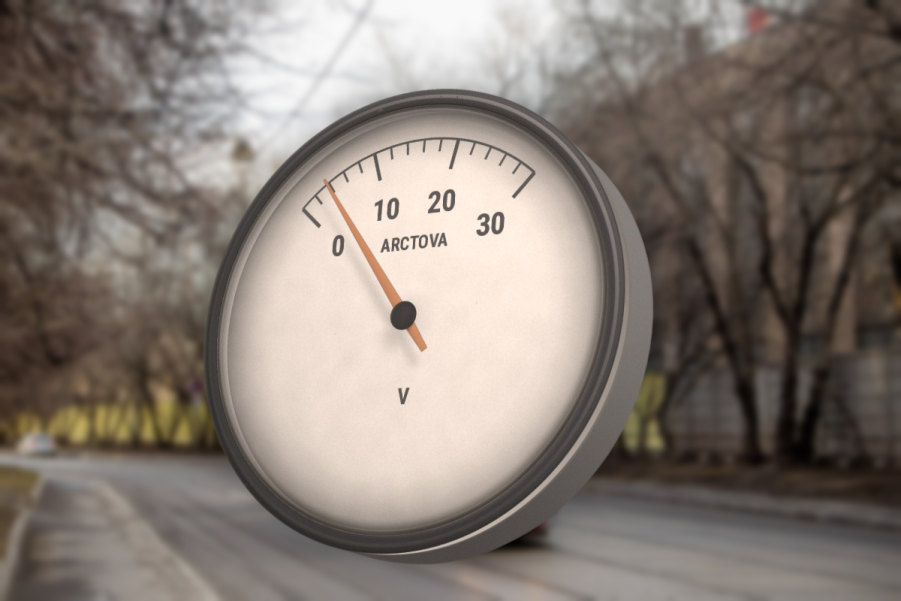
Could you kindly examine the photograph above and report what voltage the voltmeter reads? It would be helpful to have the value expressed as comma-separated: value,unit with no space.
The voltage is 4,V
